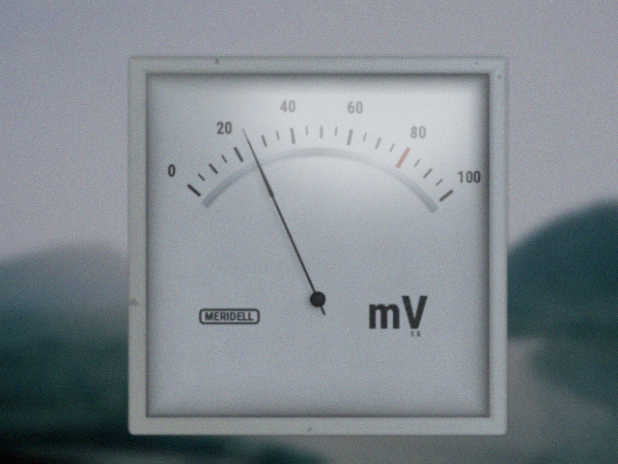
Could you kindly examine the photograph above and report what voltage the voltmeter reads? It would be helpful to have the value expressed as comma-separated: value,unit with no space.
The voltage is 25,mV
